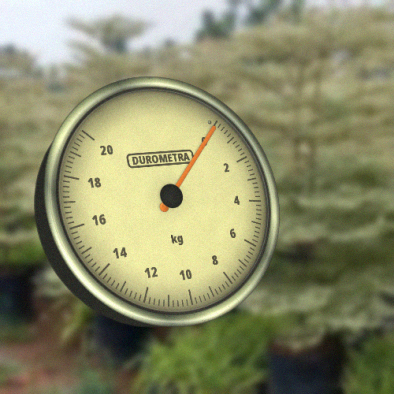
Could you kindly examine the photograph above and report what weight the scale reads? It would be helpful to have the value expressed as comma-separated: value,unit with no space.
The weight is 0,kg
